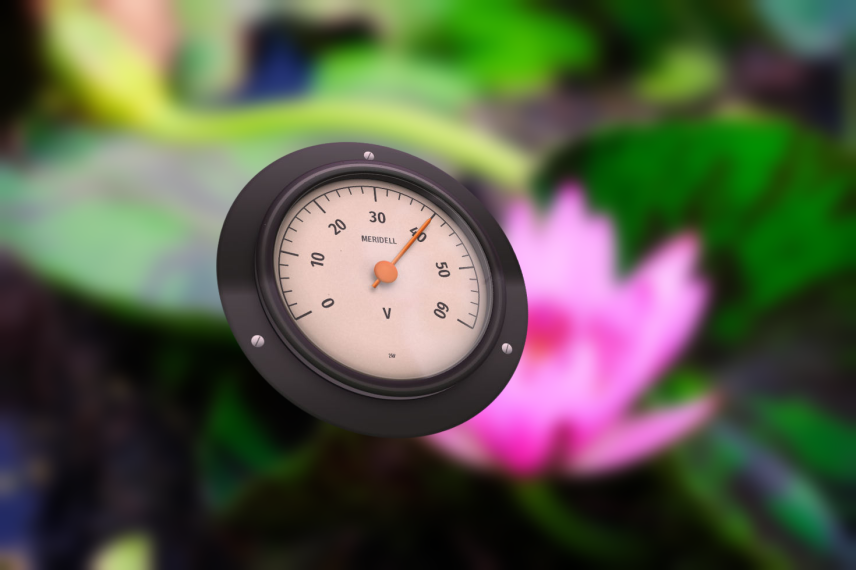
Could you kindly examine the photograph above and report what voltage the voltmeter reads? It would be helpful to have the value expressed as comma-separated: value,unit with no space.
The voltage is 40,V
